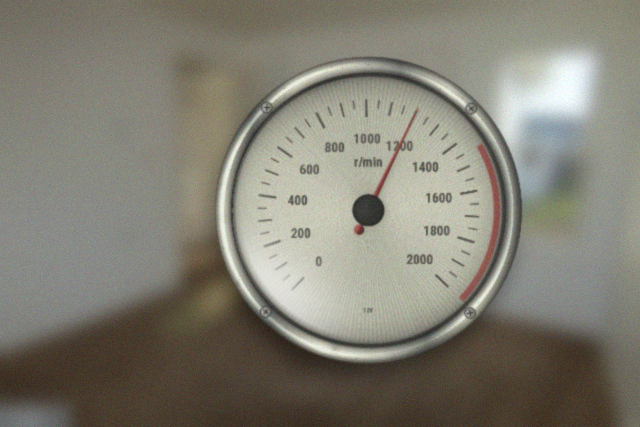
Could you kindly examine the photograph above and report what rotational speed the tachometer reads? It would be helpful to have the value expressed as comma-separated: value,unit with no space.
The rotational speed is 1200,rpm
